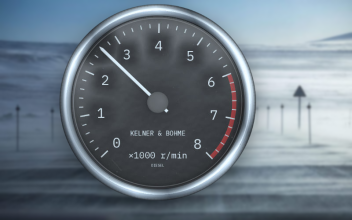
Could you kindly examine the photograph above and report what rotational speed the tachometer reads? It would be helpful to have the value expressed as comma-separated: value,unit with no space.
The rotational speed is 2600,rpm
